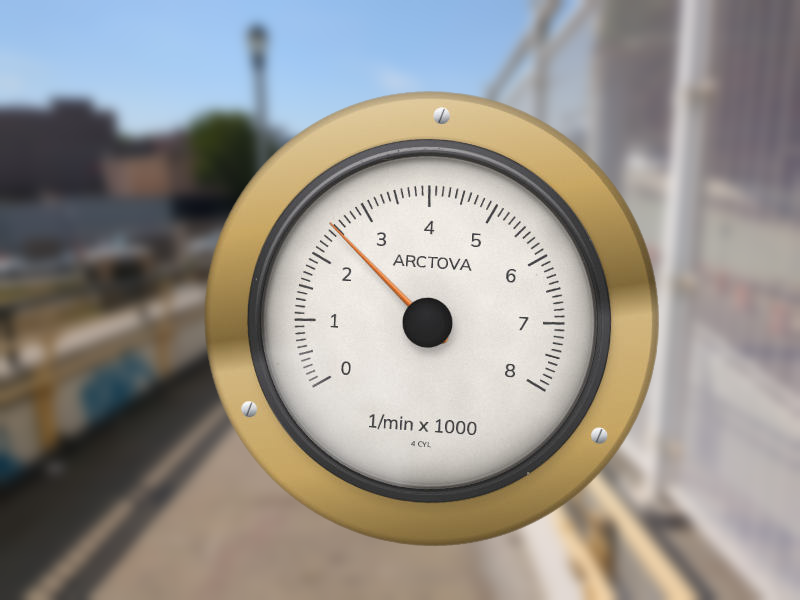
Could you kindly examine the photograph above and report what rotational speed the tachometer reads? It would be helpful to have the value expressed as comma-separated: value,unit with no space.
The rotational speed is 2500,rpm
